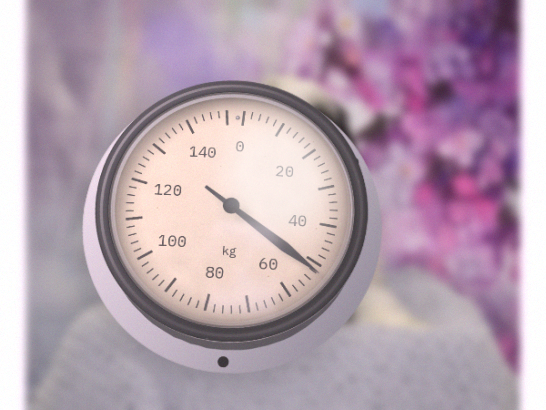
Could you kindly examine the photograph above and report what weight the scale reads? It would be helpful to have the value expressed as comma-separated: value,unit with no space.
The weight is 52,kg
